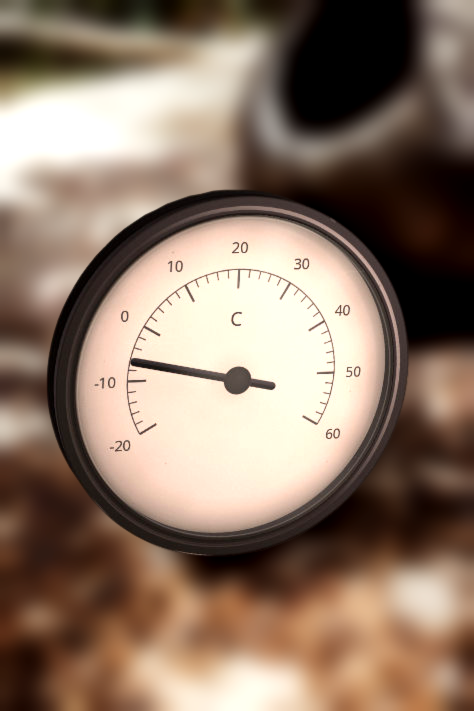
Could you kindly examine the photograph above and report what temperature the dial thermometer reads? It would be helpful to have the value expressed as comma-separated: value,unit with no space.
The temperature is -6,°C
